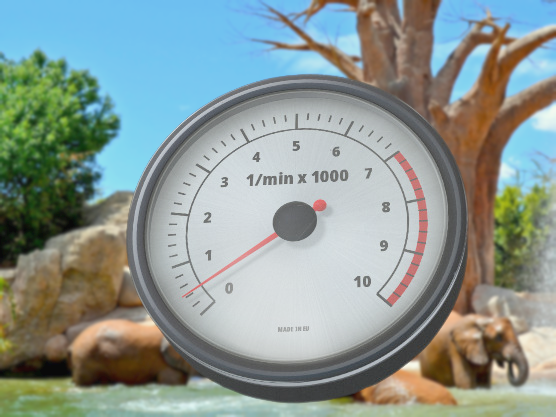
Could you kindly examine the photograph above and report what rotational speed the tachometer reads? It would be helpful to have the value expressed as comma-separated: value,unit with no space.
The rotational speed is 400,rpm
